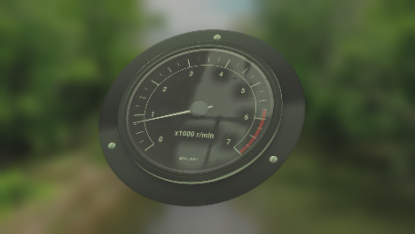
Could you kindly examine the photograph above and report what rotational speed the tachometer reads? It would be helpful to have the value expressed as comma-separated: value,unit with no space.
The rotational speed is 750,rpm
